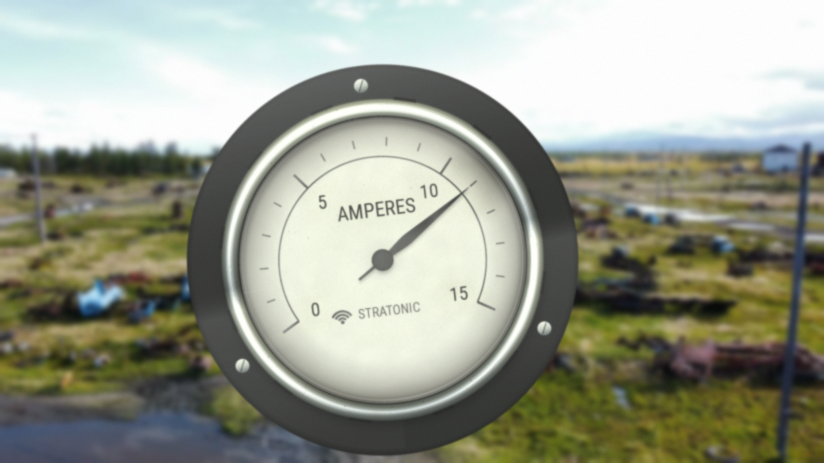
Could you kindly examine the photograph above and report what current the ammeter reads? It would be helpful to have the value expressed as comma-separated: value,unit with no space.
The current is 11,A
